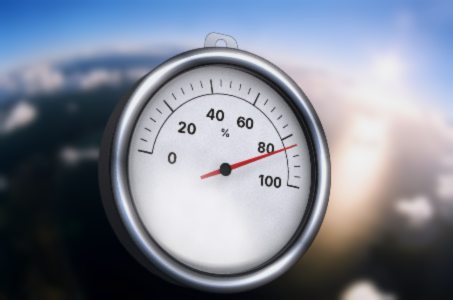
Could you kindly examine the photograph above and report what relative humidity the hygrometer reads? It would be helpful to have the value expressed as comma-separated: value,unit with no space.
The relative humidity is 84,%
